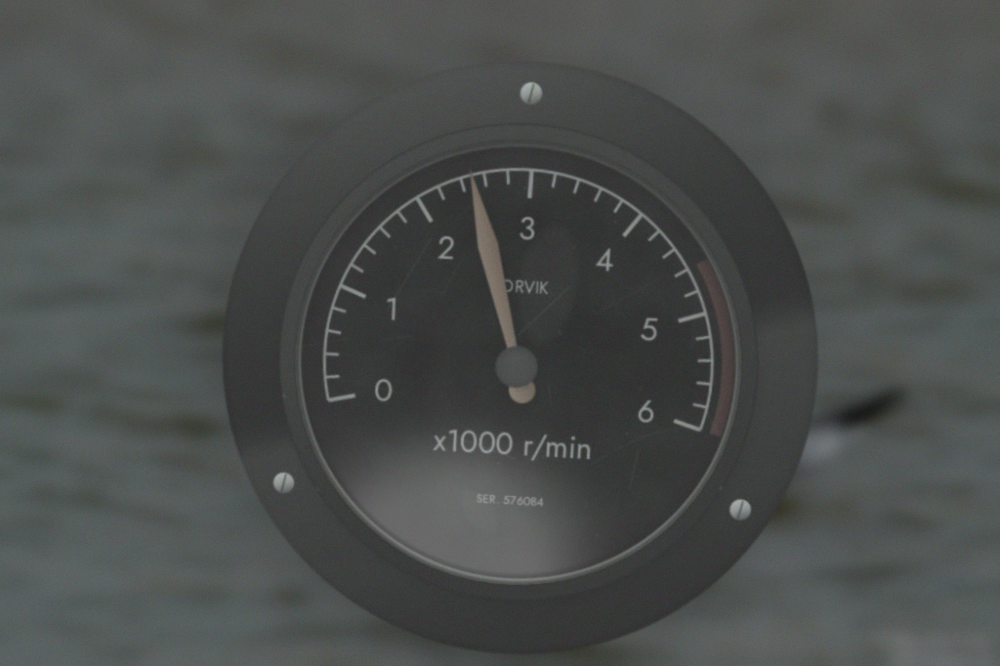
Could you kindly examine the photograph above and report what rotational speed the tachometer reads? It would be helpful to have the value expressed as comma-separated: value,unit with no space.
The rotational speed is 2500,rpm
